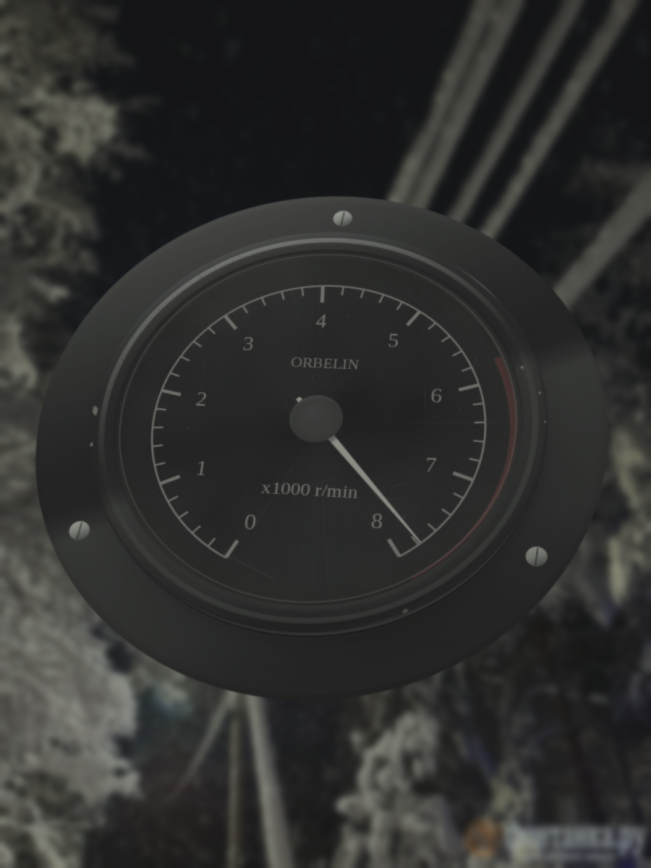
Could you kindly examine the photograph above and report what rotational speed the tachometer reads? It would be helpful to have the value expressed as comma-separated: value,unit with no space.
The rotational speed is 7800,rpm
